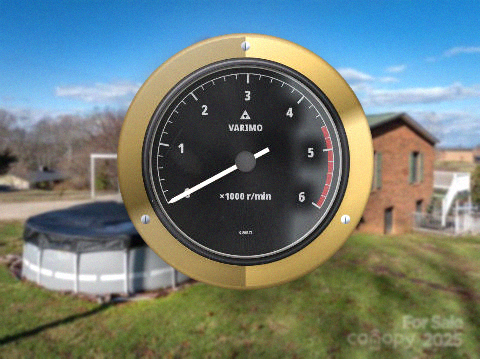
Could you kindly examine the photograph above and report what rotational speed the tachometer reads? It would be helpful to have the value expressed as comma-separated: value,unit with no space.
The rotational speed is 0,rpm
